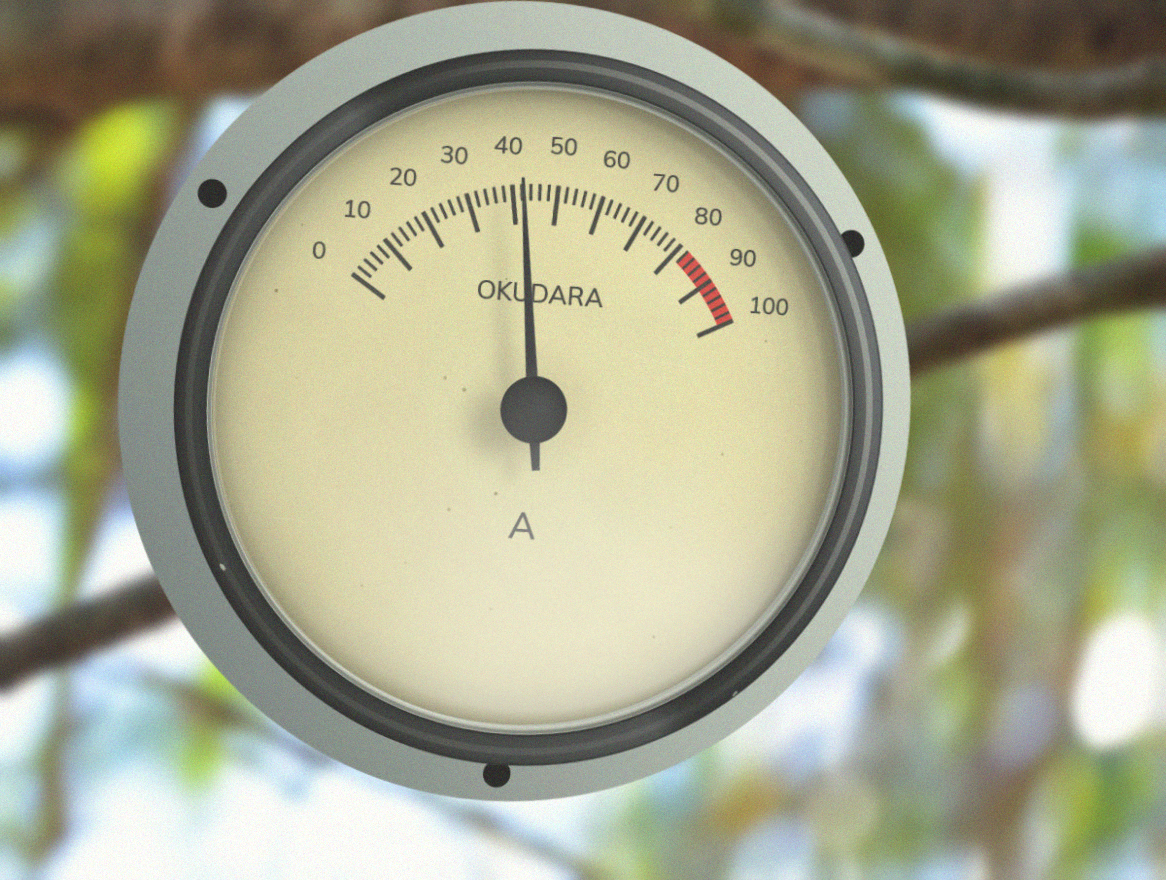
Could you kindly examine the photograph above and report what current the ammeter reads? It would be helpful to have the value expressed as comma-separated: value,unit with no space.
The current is 42,A
